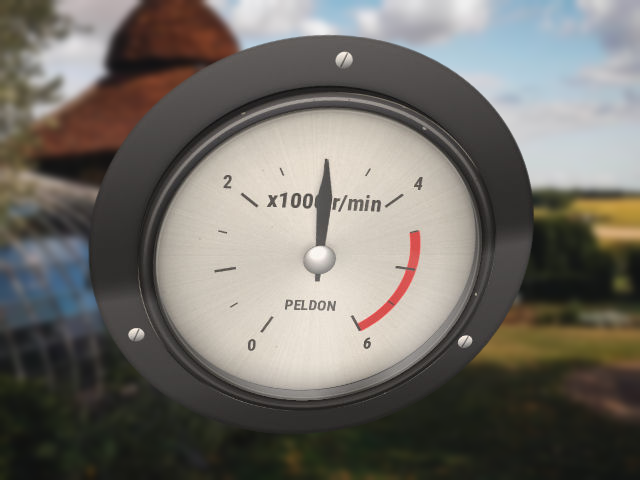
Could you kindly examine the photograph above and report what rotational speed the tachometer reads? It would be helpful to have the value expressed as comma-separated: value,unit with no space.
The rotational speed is 3000,rpm
